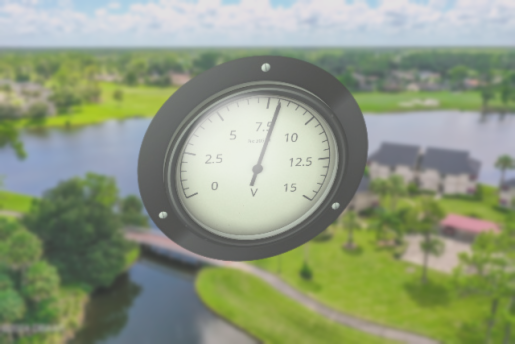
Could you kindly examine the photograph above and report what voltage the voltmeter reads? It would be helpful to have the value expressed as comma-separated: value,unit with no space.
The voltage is 8,V
